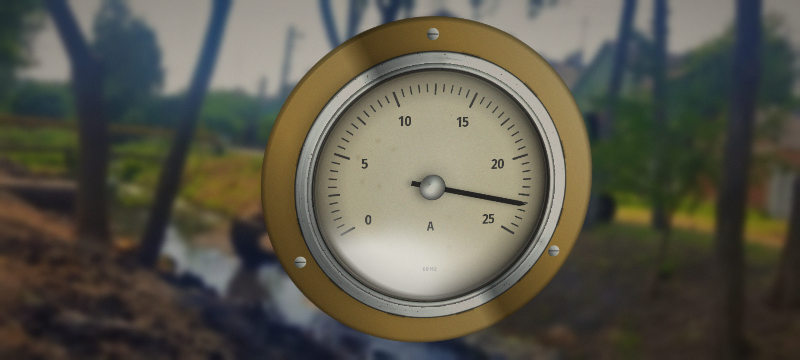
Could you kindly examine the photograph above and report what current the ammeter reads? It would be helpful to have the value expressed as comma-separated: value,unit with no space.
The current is 23,A
